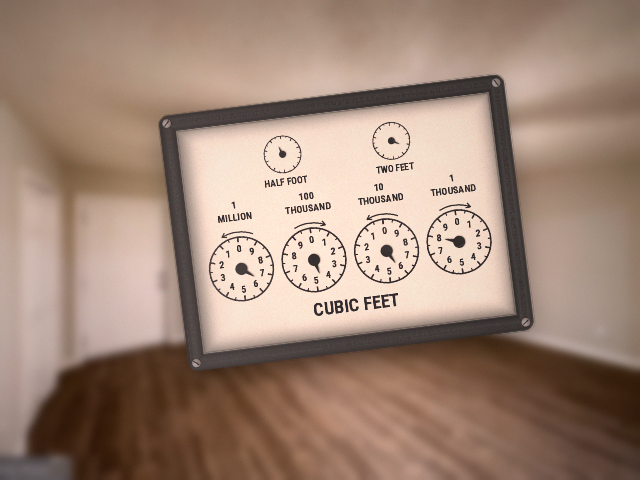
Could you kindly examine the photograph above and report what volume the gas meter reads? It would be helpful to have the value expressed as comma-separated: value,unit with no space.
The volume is 645800,ft³
